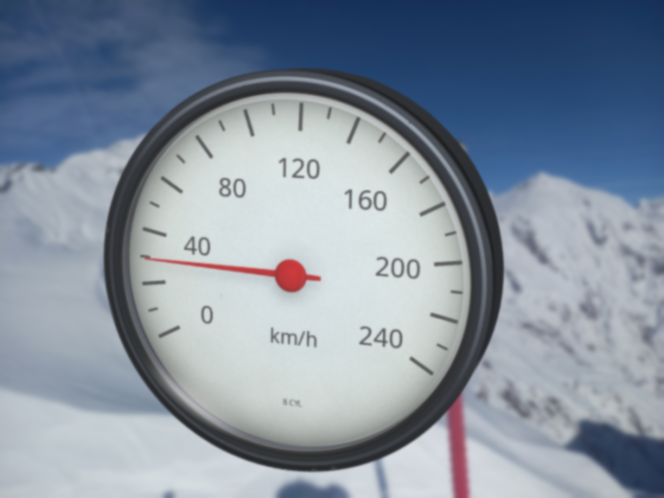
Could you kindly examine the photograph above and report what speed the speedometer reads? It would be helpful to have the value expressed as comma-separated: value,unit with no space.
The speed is 30,km/h
